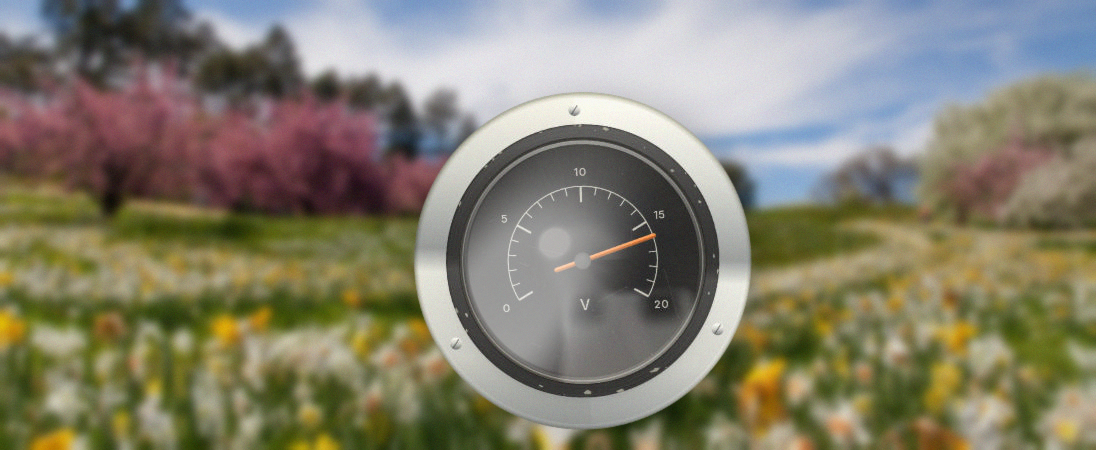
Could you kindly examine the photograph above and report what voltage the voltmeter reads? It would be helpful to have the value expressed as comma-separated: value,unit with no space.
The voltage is 16,V
